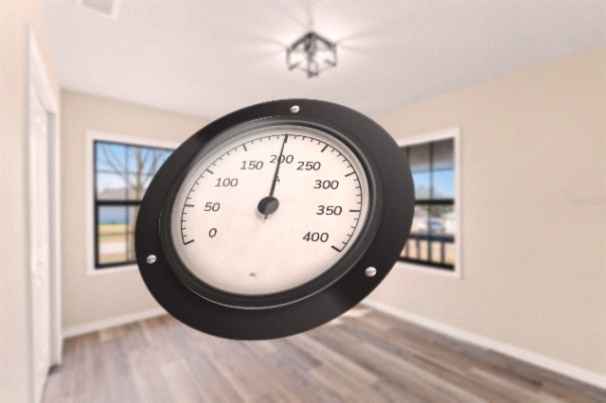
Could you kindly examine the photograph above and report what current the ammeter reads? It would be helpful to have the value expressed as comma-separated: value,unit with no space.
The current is 200,A
